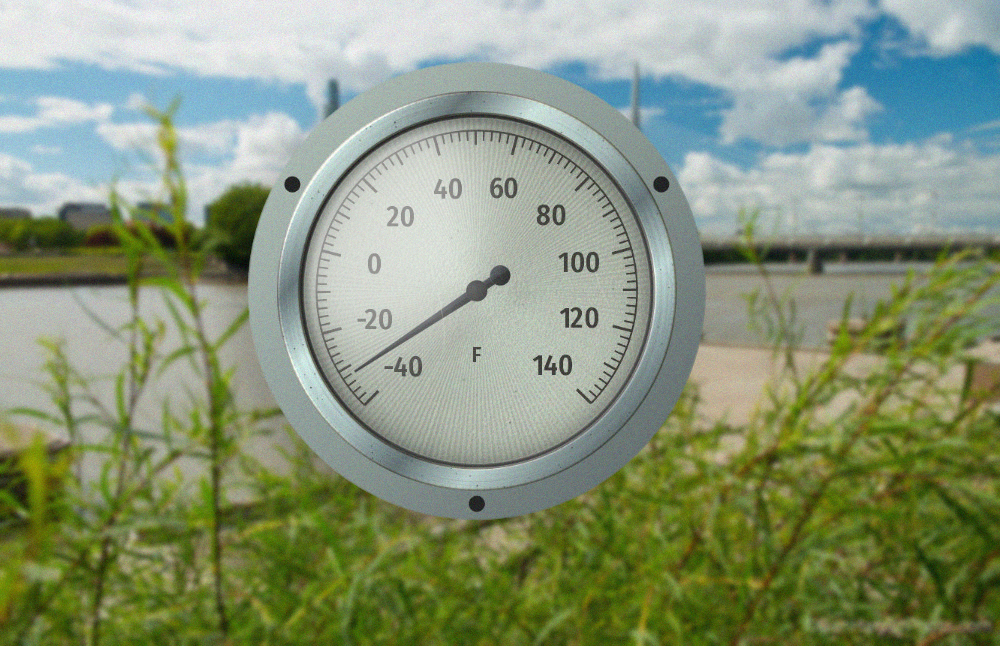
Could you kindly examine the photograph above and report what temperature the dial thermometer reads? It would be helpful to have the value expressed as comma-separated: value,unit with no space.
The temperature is -32,°F
